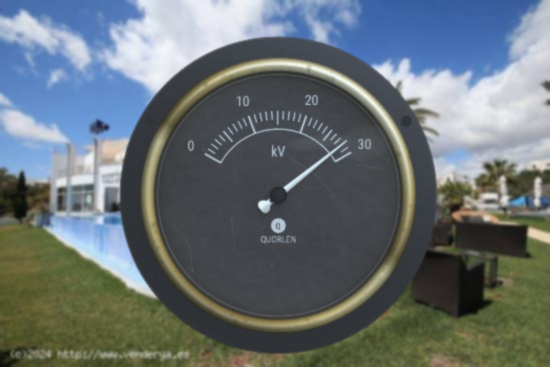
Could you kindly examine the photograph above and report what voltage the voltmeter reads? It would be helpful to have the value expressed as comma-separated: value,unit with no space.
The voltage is 28,kV
